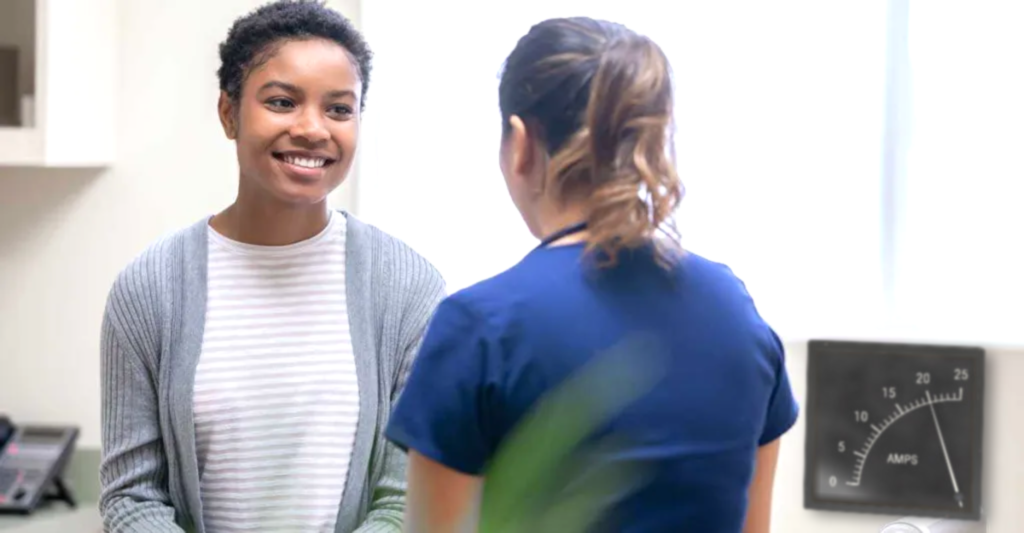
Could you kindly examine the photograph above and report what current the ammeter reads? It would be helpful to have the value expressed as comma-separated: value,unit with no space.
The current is 20,A
